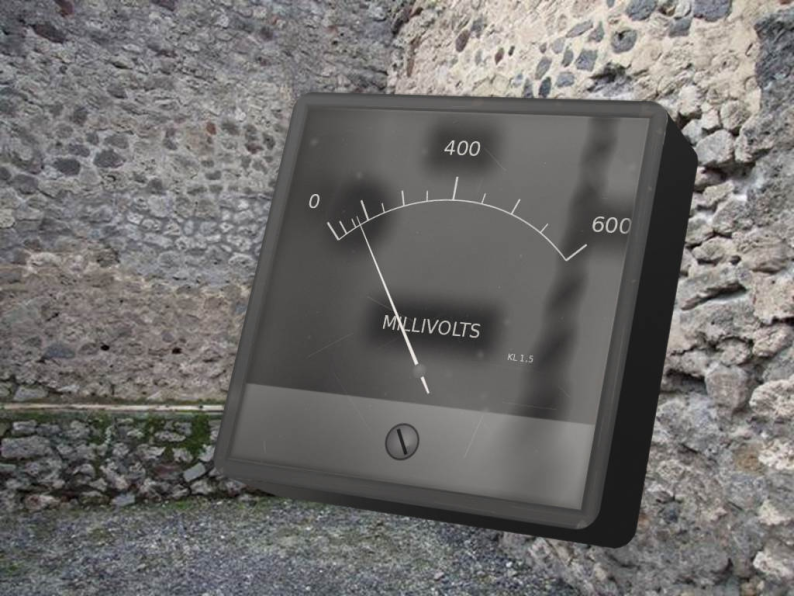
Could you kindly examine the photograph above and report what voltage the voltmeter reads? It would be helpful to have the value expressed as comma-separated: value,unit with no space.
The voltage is 175,mV
